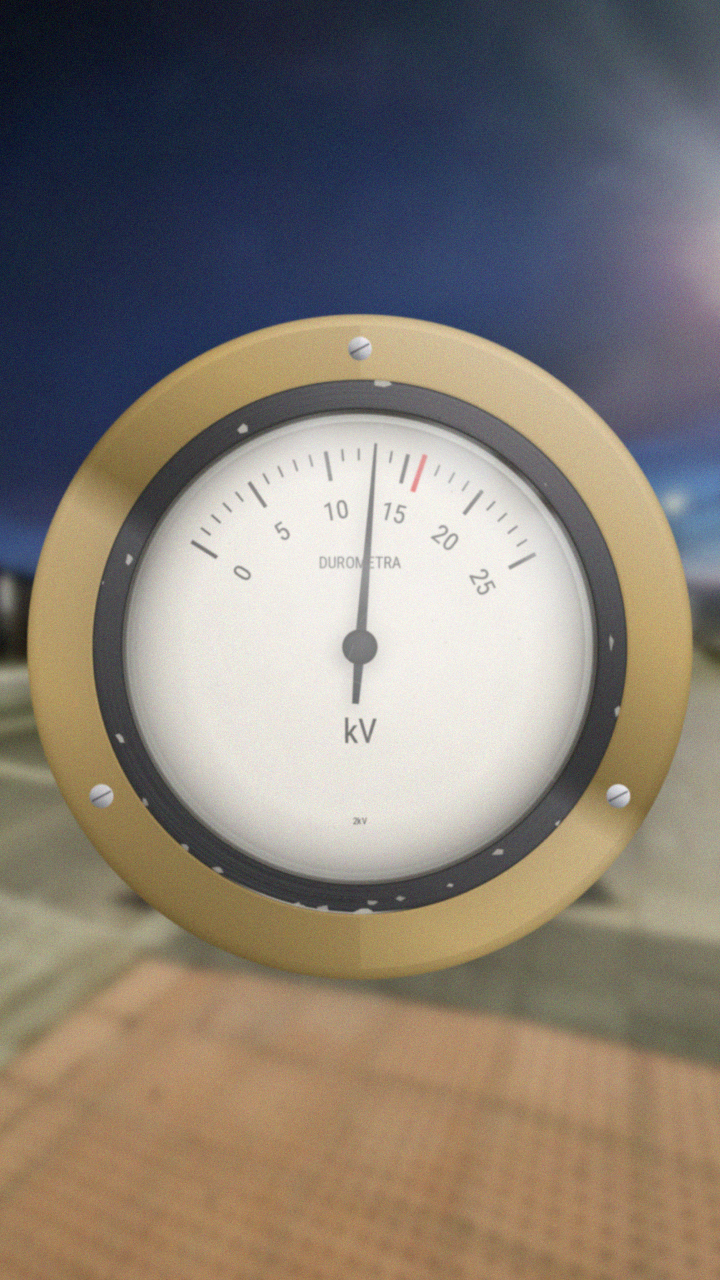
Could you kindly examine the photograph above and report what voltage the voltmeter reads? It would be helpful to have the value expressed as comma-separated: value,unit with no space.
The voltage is 13,kV
